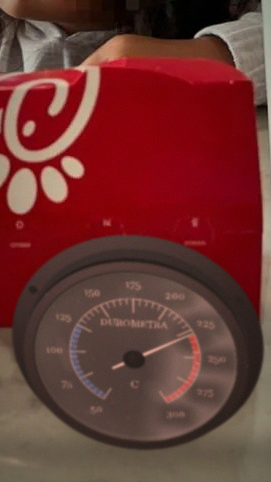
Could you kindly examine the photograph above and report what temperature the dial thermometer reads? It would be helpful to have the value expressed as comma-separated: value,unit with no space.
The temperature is 225,°C
